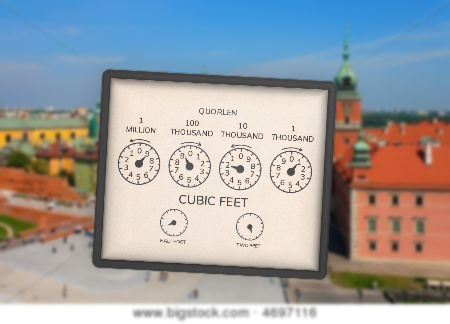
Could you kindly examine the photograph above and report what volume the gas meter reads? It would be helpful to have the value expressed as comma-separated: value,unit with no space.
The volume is 892100,ft³
